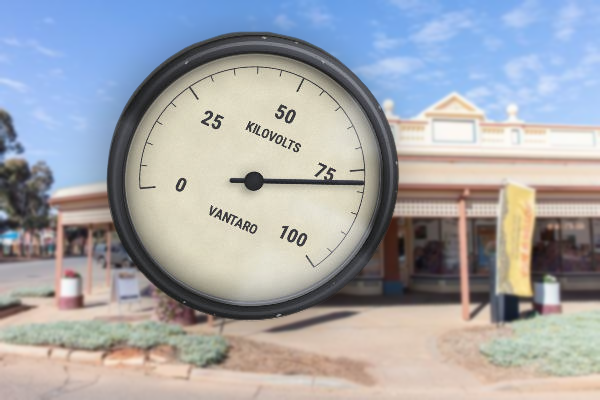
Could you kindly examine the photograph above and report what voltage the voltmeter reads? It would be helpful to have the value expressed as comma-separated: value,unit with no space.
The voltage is 77.5,kV
